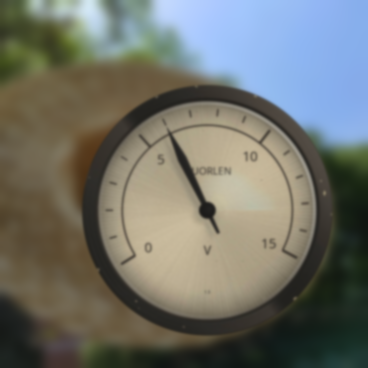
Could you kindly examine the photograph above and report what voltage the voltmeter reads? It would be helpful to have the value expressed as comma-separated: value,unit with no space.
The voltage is 6,V
